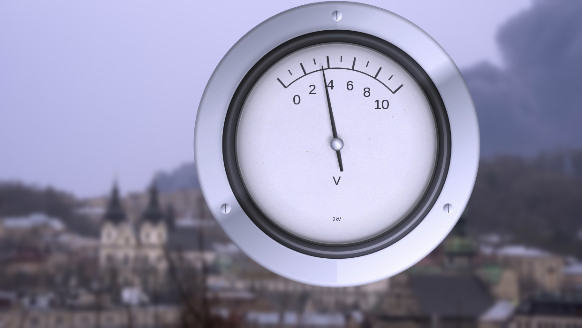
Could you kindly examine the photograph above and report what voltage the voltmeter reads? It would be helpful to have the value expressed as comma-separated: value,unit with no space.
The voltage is 3.5,V
